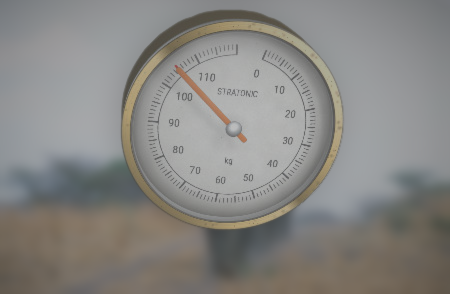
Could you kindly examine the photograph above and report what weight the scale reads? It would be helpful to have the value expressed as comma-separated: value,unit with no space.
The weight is 105,kg
